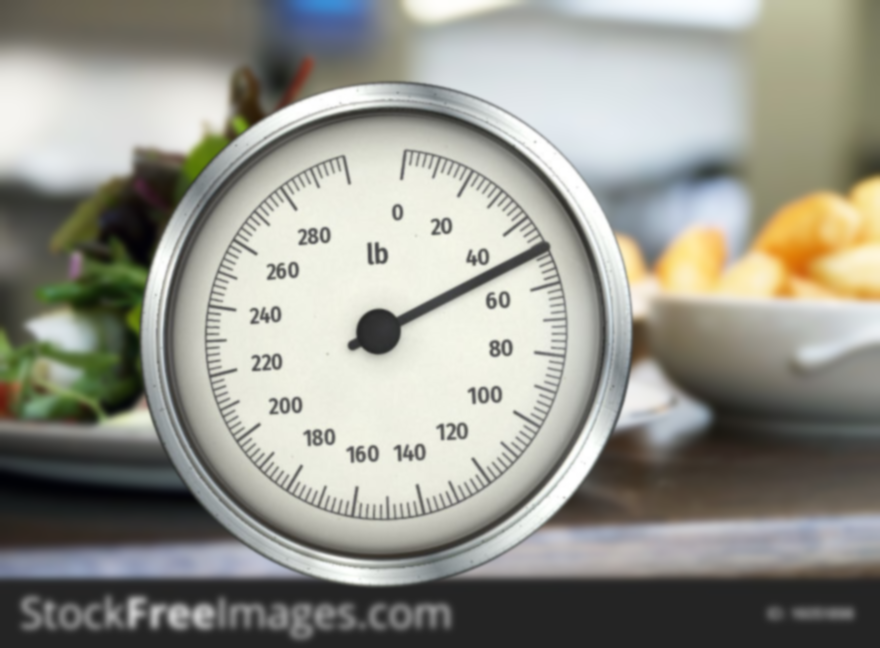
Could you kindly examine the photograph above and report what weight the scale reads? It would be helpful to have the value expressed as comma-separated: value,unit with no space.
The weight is 50,lb
